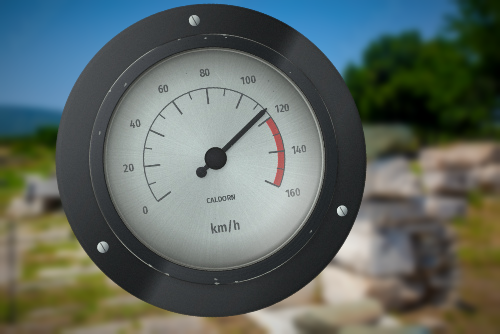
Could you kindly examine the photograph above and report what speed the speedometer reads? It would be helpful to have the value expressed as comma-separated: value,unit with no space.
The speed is 115,km/h
